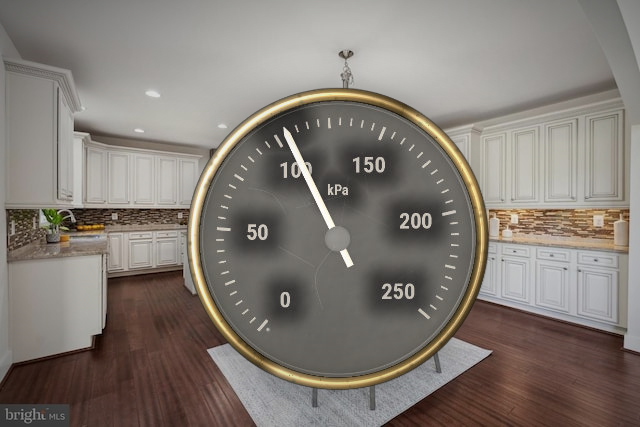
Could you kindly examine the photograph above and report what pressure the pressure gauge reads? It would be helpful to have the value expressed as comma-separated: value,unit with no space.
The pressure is 105,kPa
